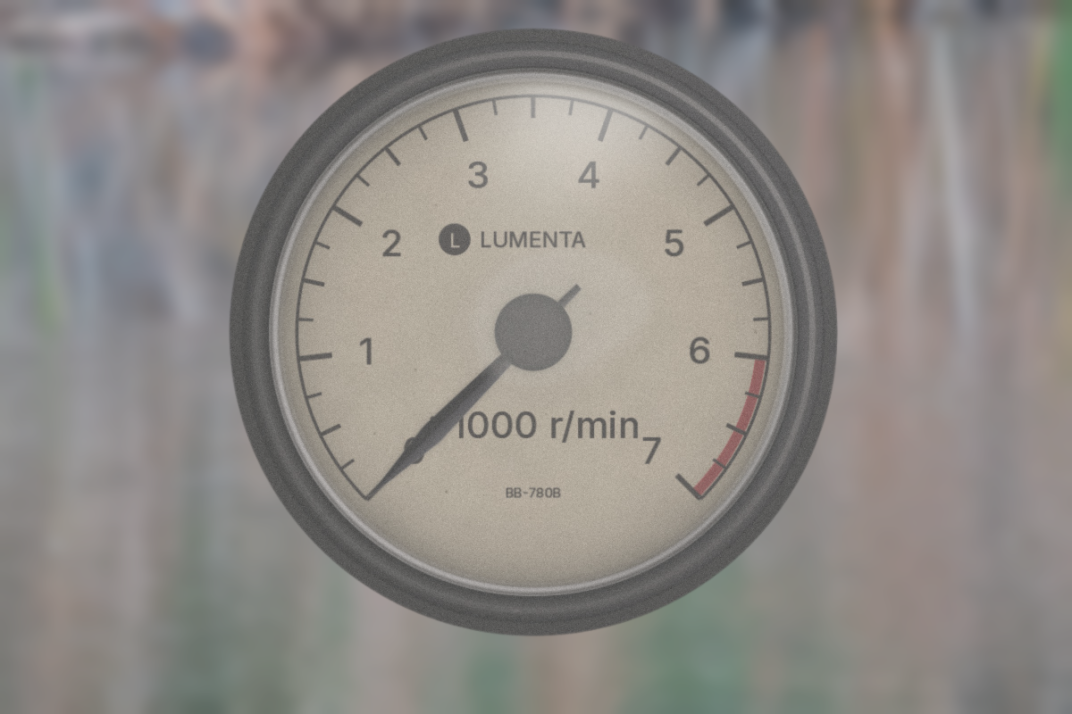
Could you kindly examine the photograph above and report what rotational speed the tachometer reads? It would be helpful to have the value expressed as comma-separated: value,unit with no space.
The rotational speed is 0,rpm
